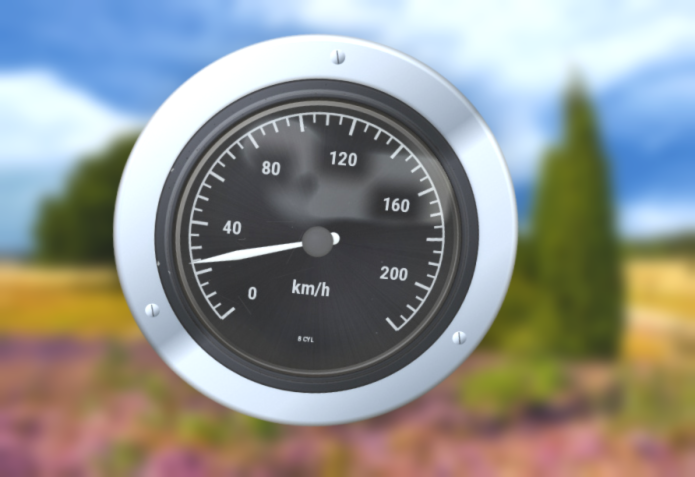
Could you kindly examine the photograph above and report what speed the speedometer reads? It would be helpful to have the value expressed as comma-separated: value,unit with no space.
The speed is 25,km/h
